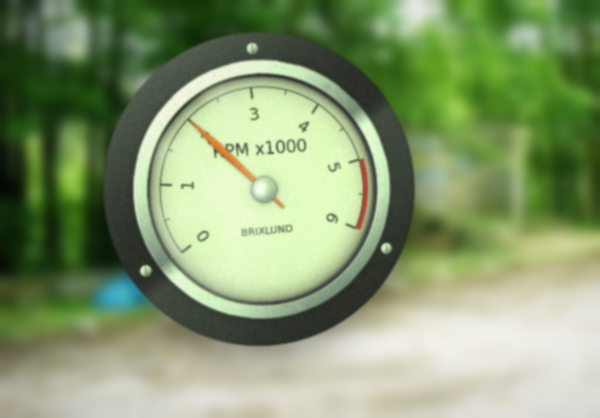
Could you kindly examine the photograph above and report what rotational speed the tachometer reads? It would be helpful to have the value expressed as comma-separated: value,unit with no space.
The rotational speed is 2000,rpm
